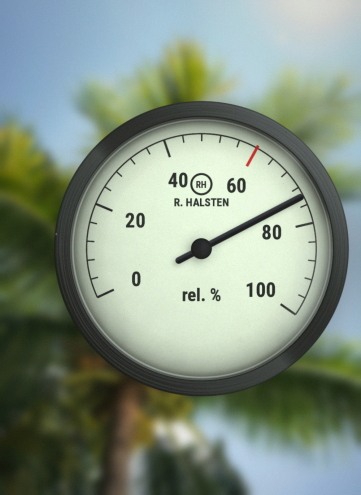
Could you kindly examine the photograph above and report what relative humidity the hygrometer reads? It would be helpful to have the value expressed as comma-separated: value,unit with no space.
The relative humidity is 74,%
